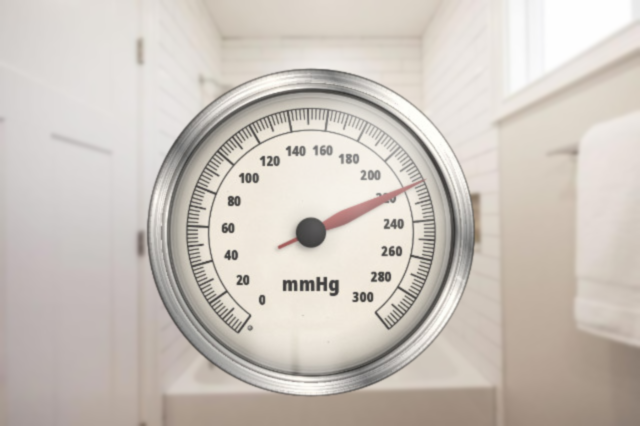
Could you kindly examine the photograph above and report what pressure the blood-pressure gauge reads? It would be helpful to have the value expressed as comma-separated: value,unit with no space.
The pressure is 220,mmHg
